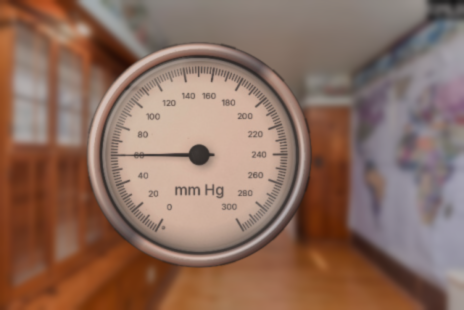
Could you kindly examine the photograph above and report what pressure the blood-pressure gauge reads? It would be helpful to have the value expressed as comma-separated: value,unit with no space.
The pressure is 60,mmHg
